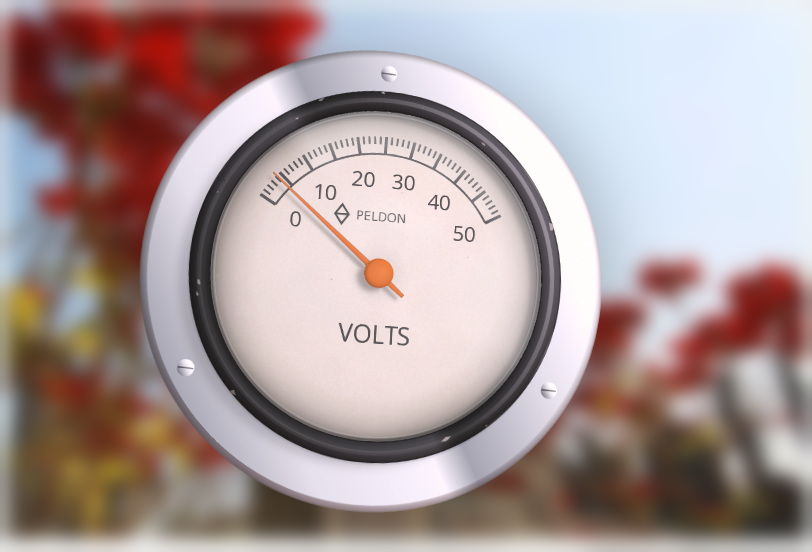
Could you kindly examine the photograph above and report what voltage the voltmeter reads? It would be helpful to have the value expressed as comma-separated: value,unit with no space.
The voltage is 4,V
